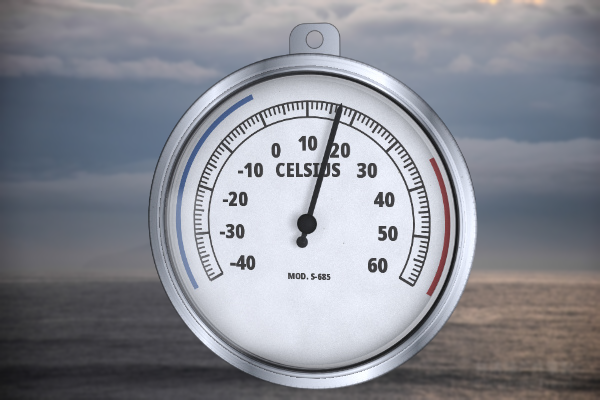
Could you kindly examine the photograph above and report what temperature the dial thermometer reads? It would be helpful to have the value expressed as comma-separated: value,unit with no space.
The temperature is 17,°C
